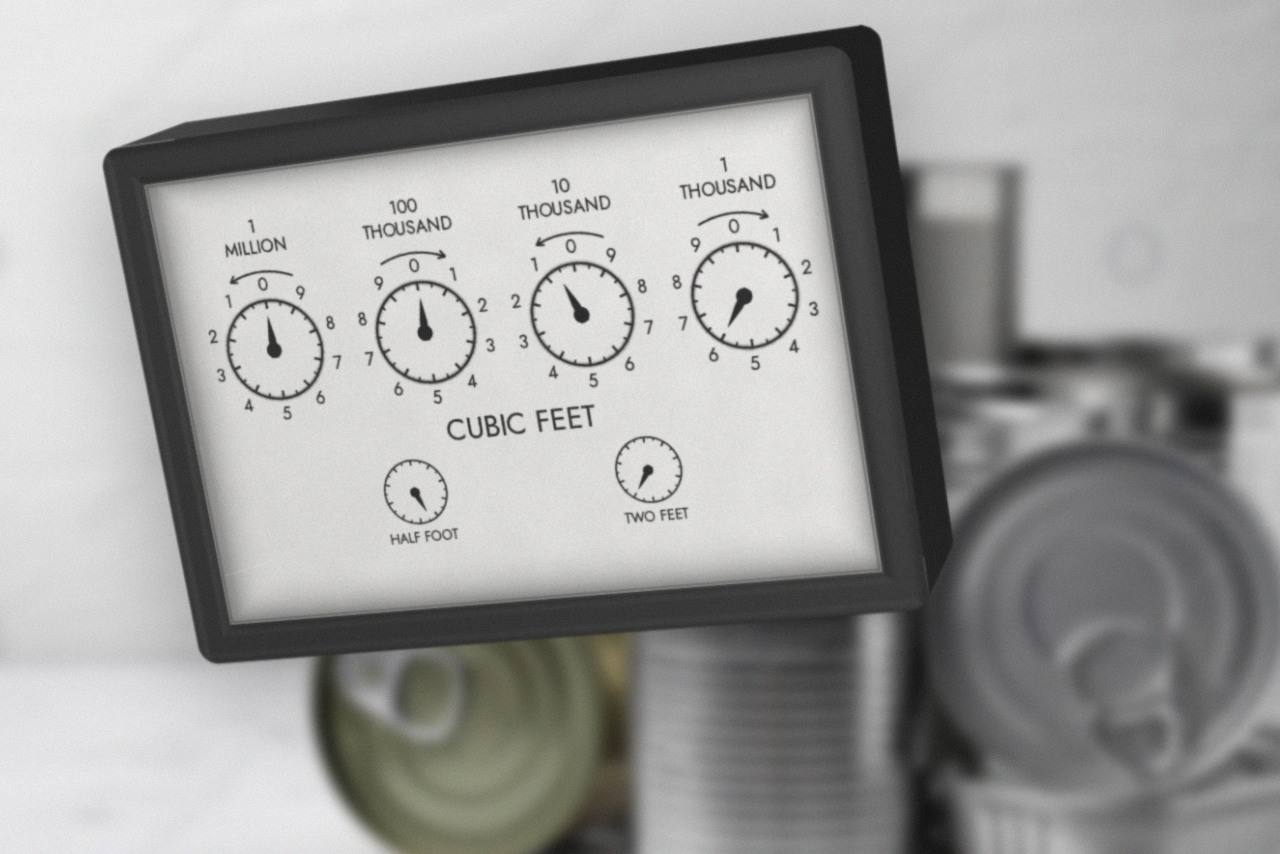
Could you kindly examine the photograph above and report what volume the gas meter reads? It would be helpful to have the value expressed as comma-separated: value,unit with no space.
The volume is 600,ft³
